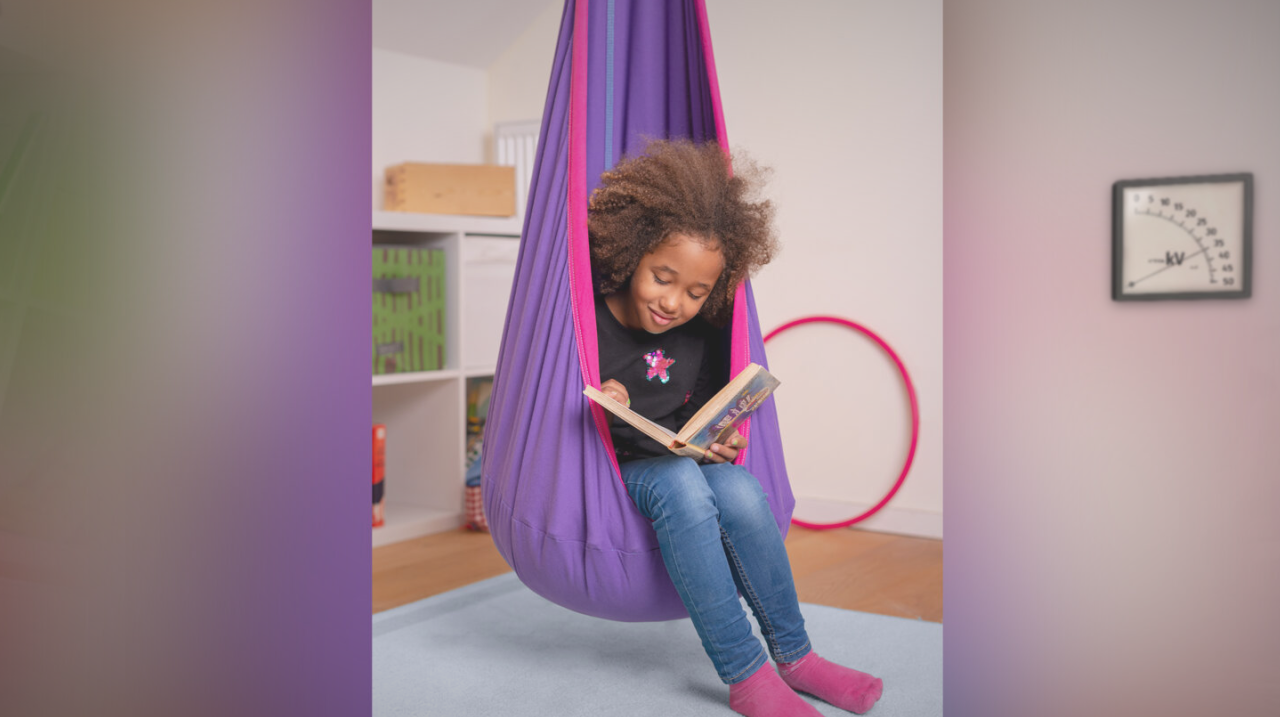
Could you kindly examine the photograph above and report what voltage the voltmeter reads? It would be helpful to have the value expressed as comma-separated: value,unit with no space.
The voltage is 35,kV
